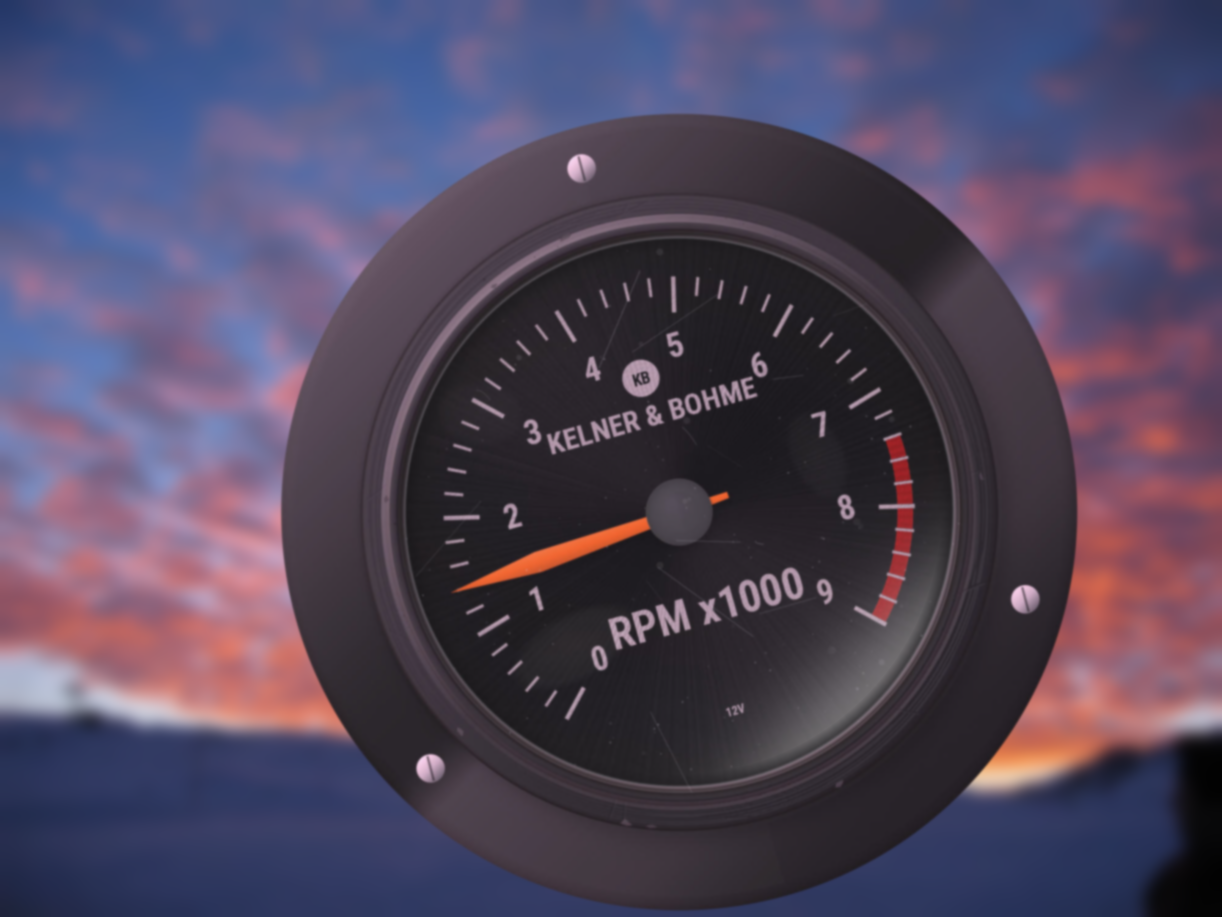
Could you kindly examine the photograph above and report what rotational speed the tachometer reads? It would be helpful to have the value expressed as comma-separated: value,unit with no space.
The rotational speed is 1400,rpm
